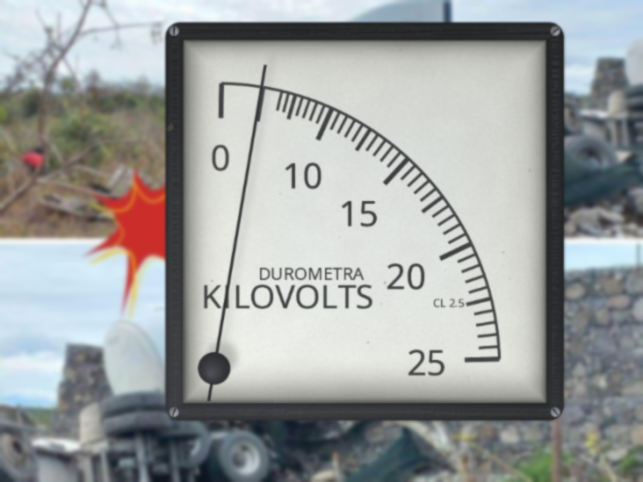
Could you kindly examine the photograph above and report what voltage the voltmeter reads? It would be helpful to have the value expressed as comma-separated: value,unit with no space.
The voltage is 5,kV
